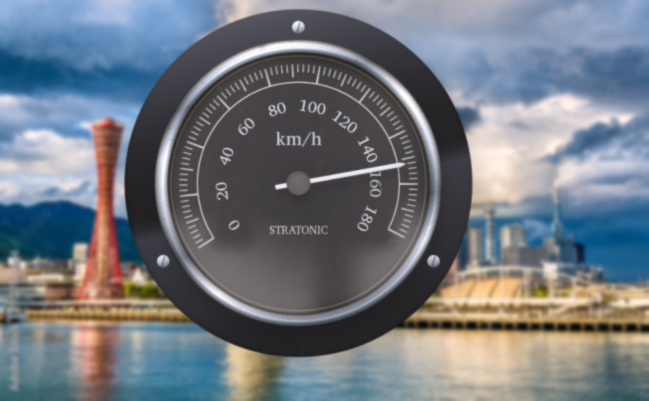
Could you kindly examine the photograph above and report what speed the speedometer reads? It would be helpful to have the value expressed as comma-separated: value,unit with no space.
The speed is 152,km/h
